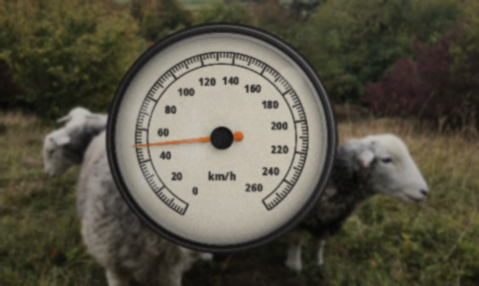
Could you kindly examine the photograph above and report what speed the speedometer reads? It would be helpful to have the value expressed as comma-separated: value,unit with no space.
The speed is 50,km/h
